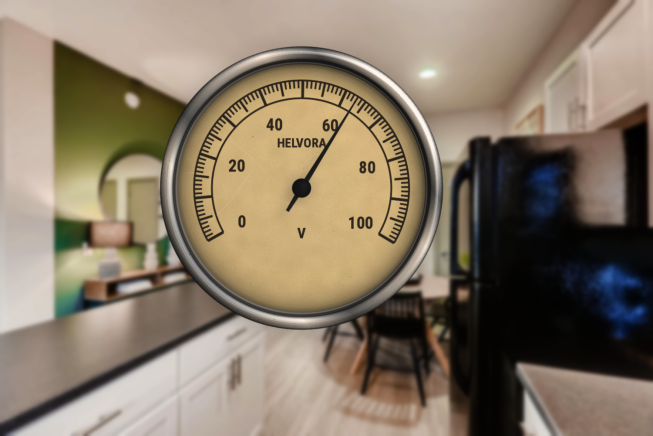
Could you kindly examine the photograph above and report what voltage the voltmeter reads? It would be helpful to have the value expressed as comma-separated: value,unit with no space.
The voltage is 63,V
